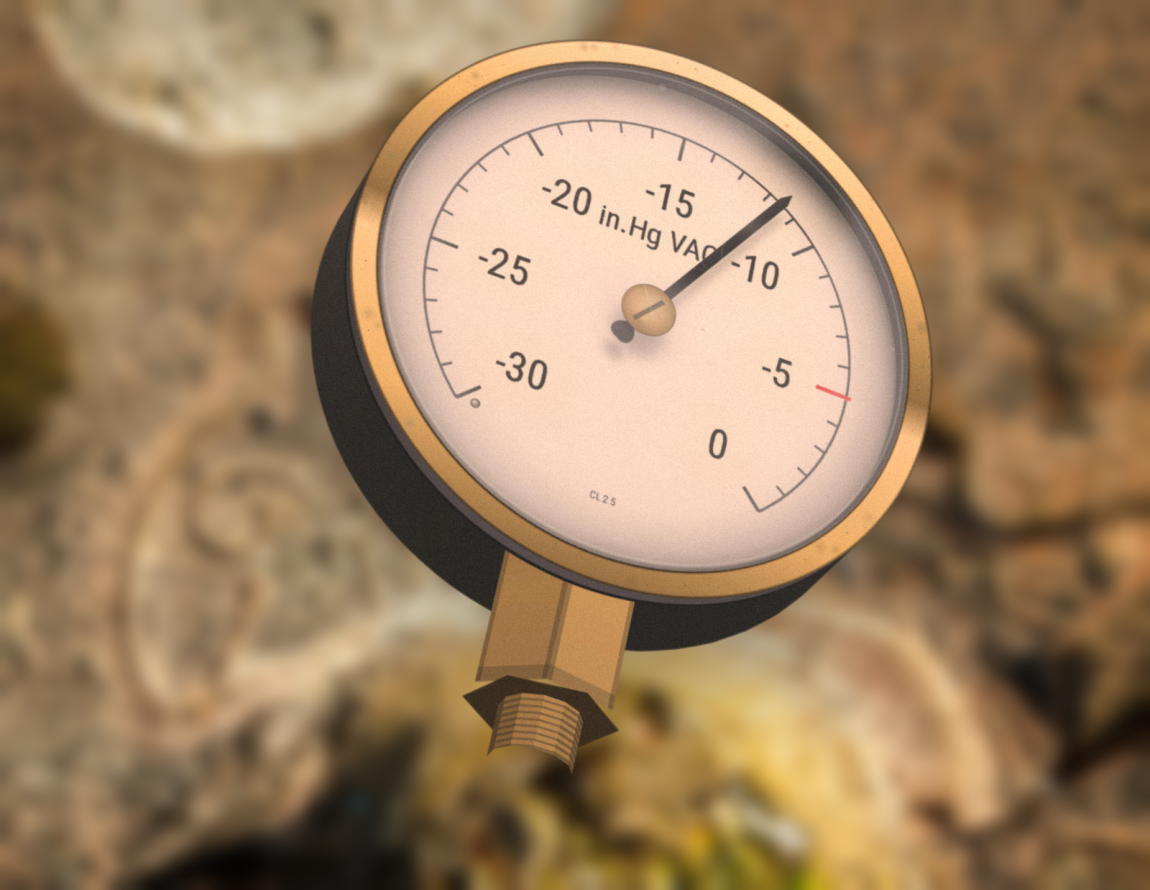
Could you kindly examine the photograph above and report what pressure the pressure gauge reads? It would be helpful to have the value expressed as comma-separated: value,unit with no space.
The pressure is -11.5,inHg
